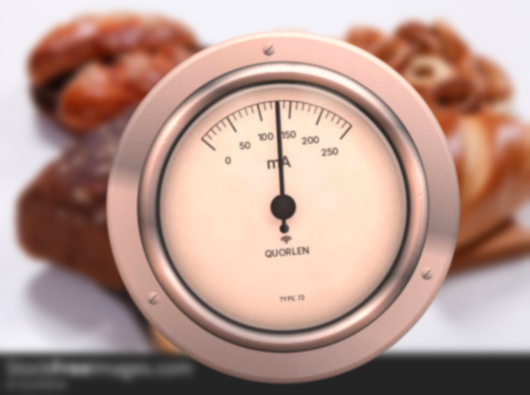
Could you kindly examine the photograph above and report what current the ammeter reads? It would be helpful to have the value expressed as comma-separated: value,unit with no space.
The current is 130,mA
